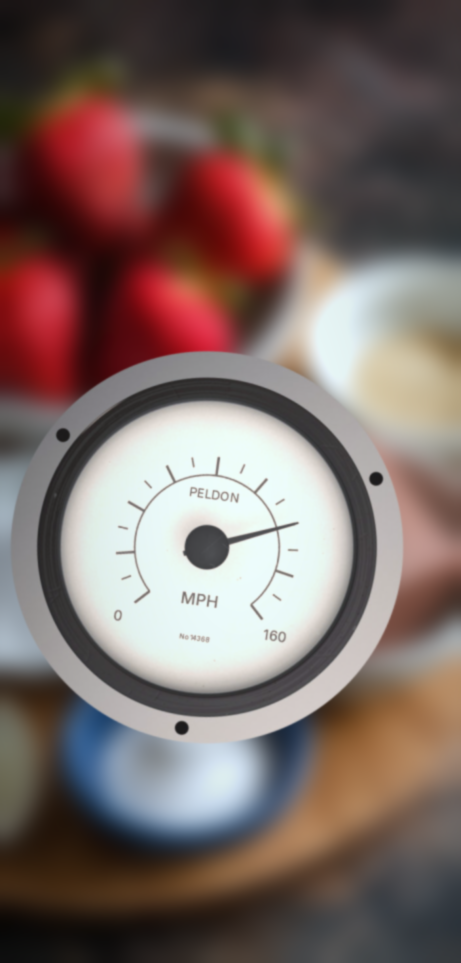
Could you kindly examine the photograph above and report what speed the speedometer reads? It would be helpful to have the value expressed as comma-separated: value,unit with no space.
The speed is 120,mph
